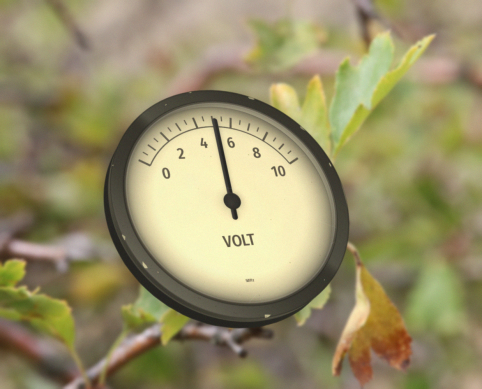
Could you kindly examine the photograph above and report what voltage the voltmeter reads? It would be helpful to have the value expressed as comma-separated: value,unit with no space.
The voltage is 5,V
